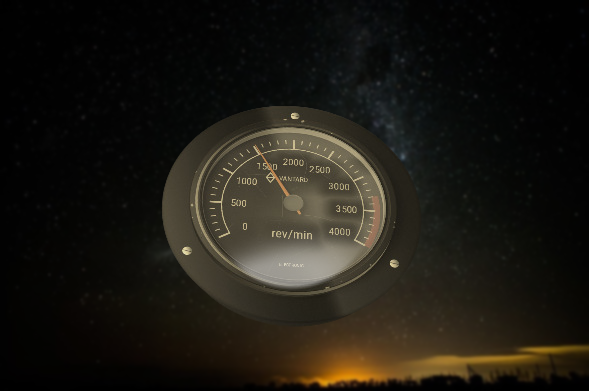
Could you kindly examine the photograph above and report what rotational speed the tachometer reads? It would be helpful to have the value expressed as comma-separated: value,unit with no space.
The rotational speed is 1500,rpm
